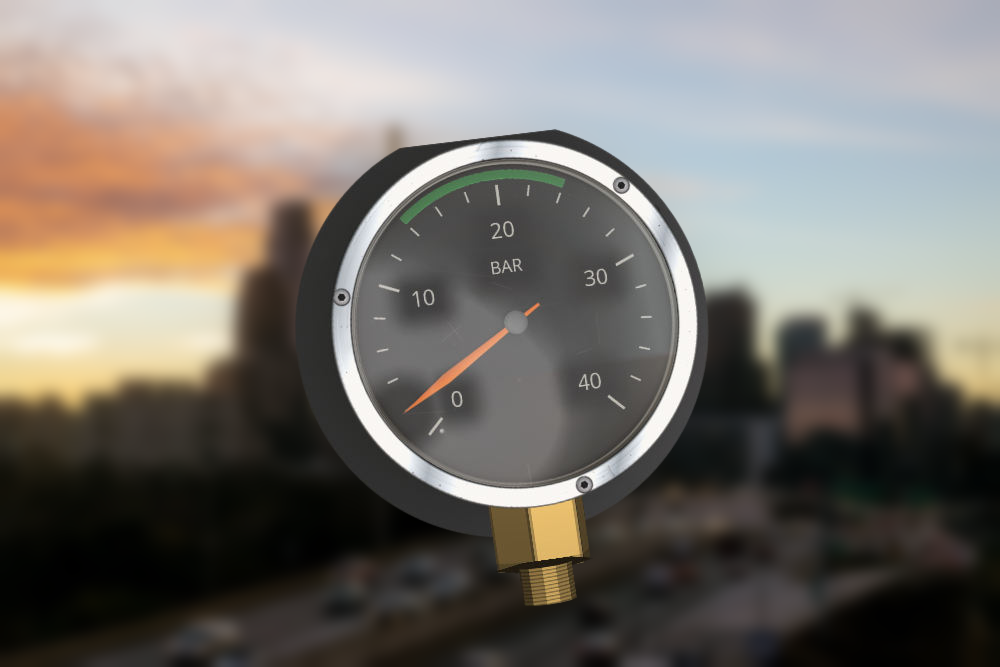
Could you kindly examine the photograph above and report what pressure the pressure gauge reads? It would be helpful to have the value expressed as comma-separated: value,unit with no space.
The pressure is 2,bar
